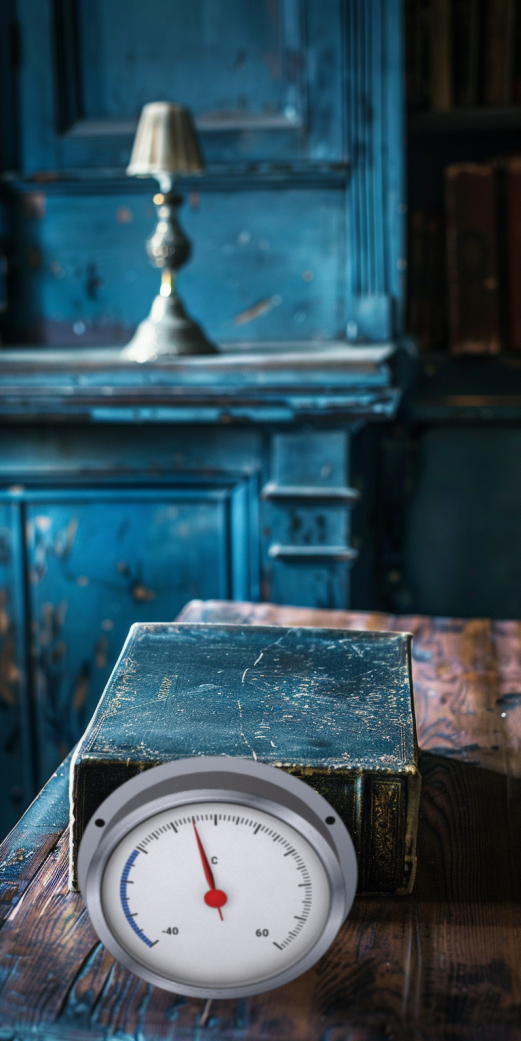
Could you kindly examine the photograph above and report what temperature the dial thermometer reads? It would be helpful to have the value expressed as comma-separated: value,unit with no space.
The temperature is 5,°C
